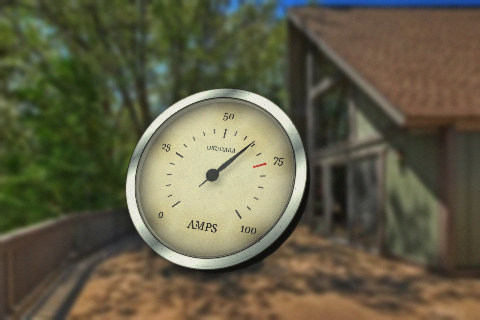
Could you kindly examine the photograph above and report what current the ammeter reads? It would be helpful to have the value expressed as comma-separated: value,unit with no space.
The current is 65,A
